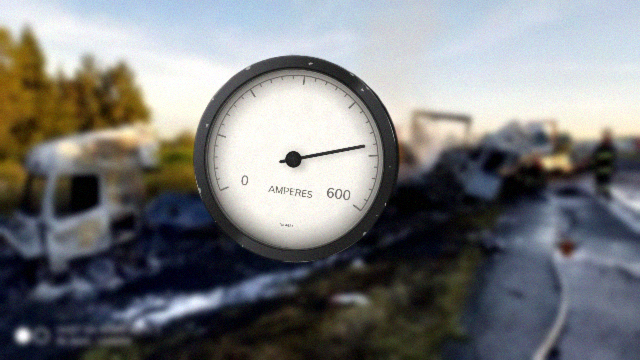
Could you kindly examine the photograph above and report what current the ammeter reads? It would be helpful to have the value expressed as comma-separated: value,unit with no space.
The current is 480,A
